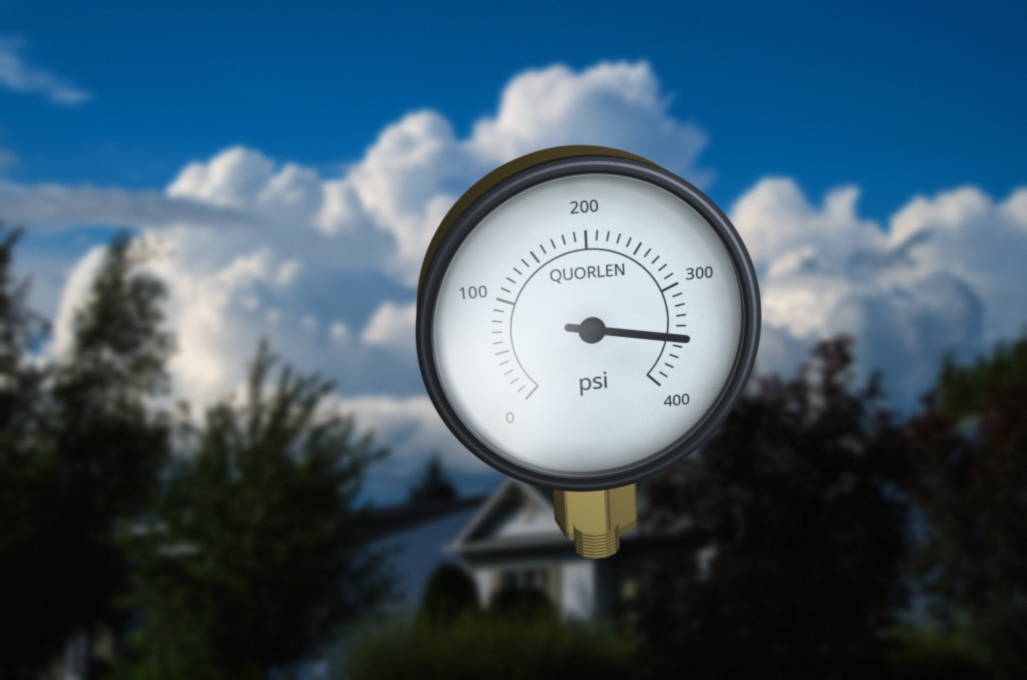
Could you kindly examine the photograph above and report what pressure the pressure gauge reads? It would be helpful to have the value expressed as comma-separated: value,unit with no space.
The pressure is 350,psi
